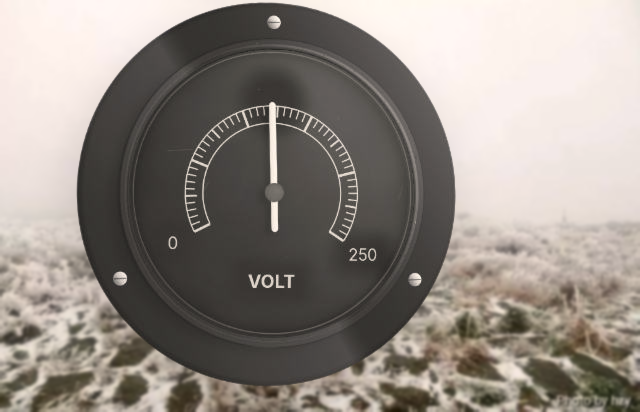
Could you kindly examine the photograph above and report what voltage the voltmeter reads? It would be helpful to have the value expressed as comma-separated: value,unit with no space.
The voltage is 120,V
